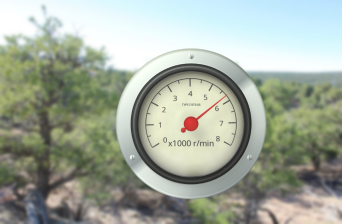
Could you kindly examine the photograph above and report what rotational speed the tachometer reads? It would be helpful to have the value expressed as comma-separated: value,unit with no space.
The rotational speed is 5750,rpm
